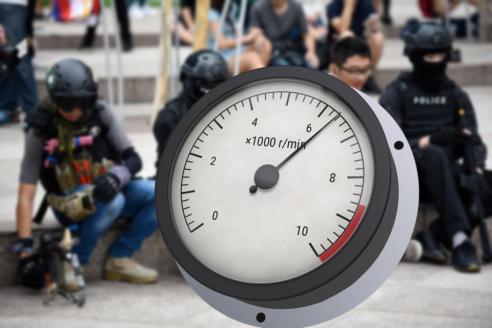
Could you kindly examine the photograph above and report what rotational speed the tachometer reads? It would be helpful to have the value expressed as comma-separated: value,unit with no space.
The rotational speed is 6400,rpm
